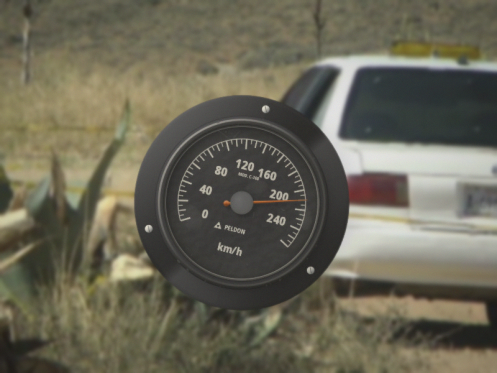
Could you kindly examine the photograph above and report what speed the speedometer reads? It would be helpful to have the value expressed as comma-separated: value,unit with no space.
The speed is 210,km/h
